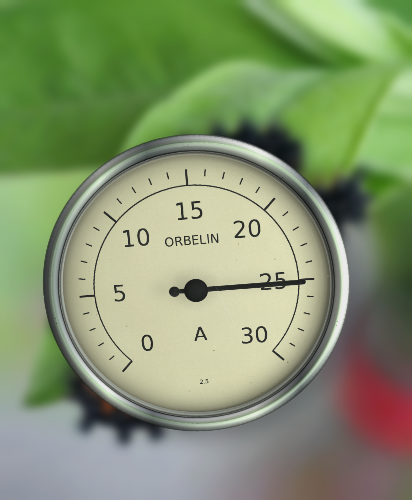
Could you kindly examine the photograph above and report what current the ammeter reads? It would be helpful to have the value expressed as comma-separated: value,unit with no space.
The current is 25,A
